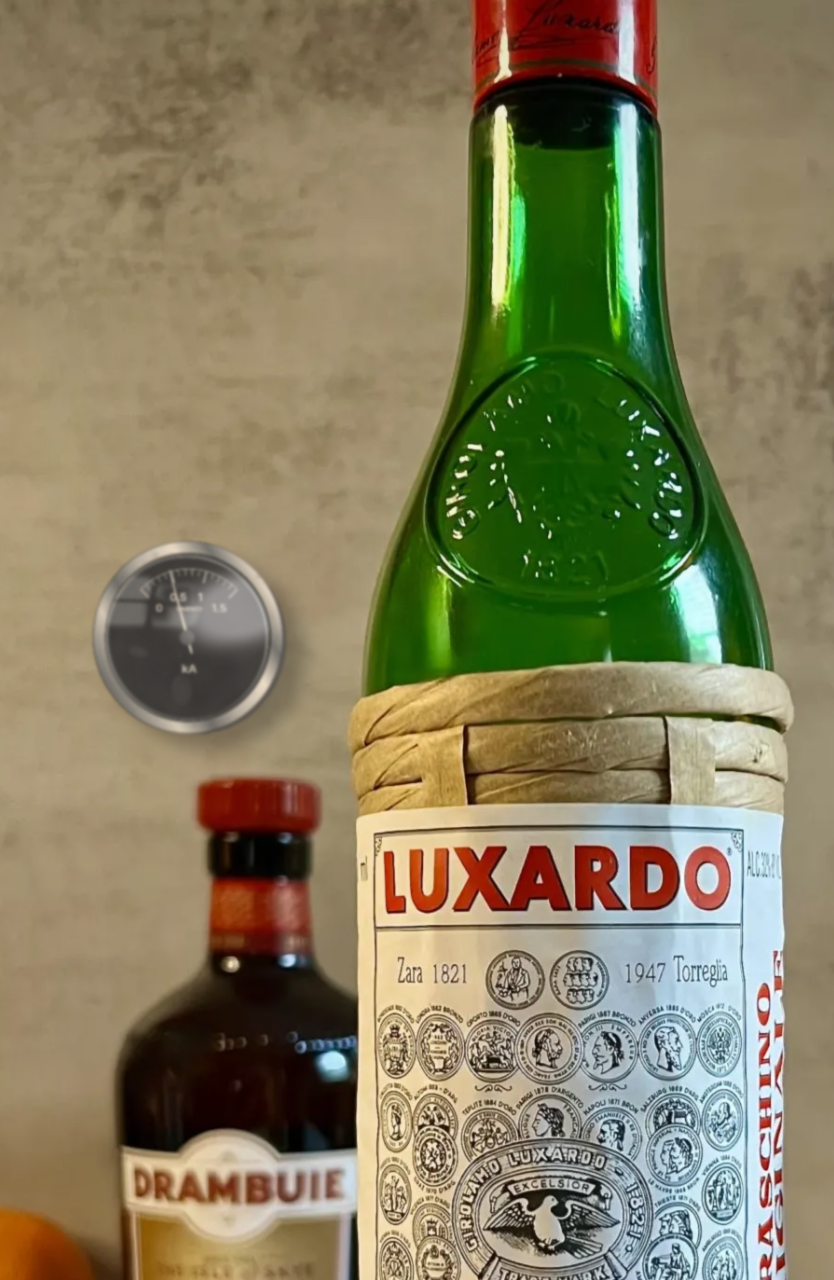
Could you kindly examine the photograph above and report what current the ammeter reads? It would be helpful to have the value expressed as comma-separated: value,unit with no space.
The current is 0.5,kA
